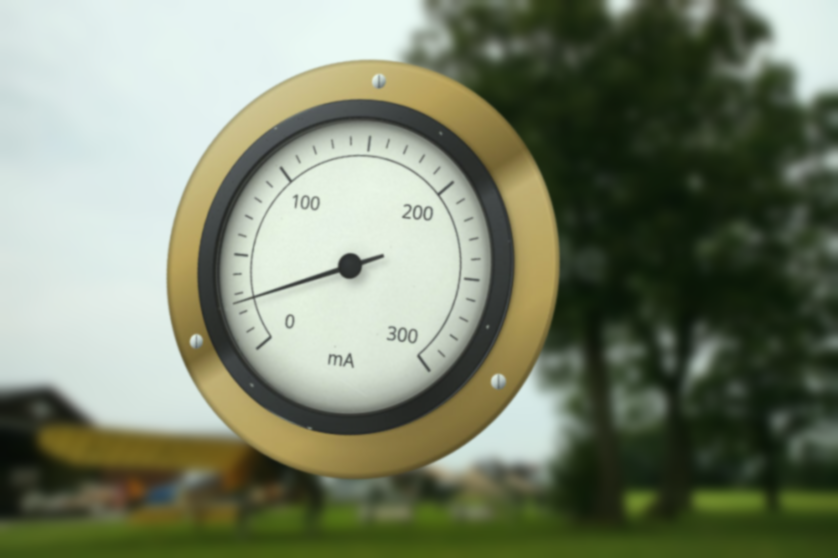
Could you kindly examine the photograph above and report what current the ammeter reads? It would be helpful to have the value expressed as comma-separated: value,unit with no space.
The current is 25,mA
